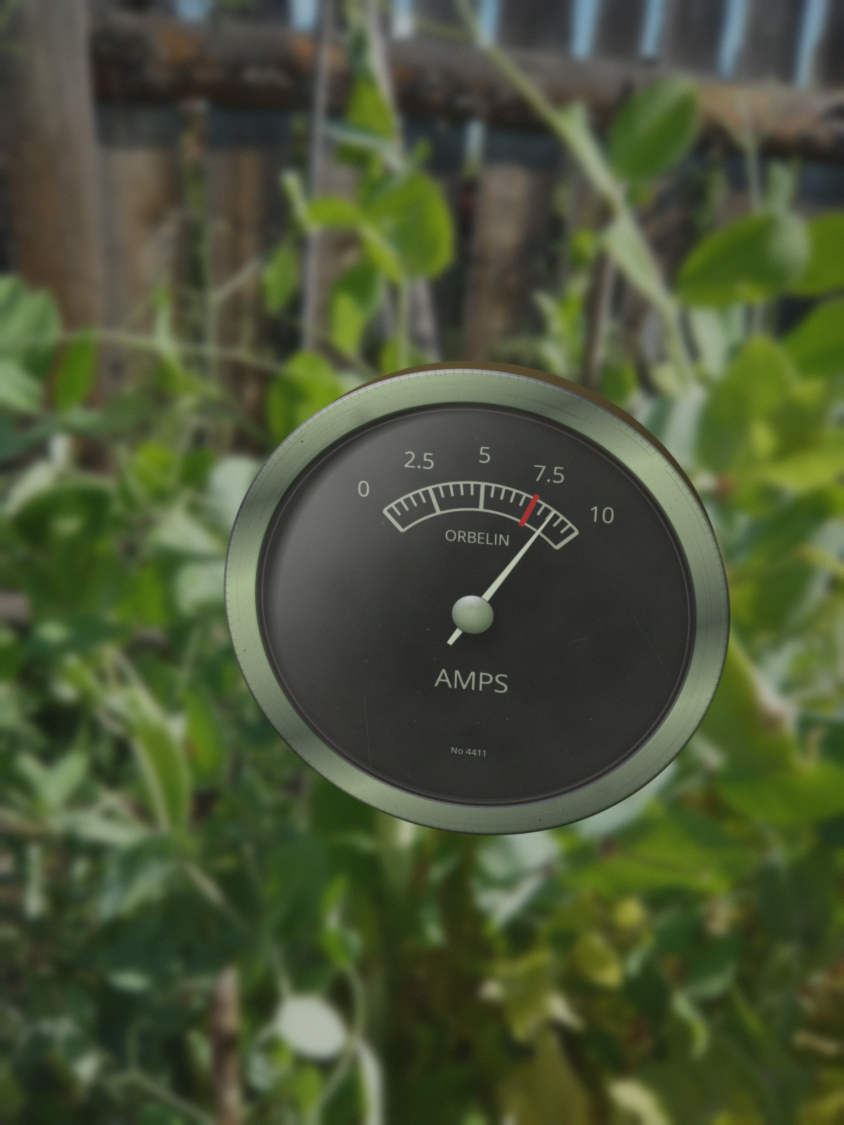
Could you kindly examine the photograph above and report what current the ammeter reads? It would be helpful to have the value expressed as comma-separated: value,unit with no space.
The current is 8.5,A
